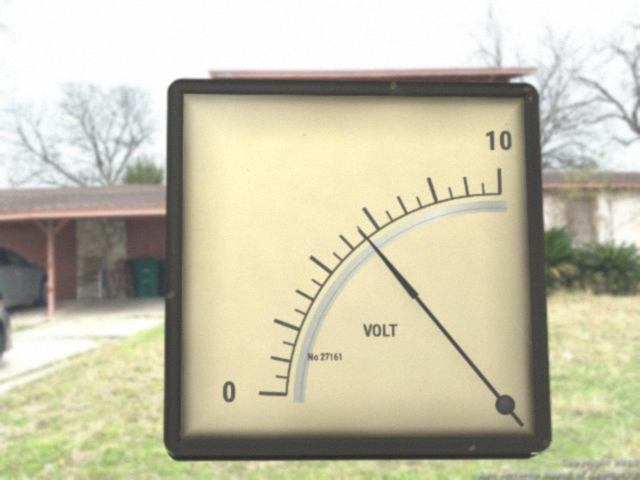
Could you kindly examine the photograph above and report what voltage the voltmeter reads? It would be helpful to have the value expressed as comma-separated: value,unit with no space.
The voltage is 5.5,V
